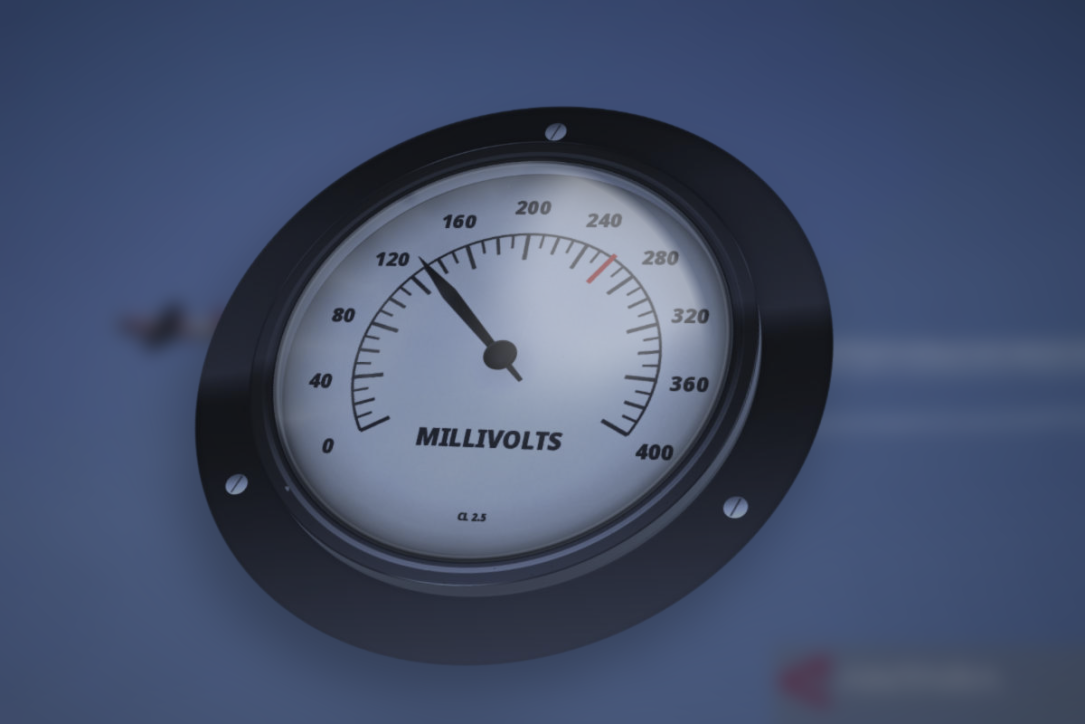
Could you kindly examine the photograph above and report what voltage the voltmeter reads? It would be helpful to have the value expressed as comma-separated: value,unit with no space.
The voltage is 130,mV
